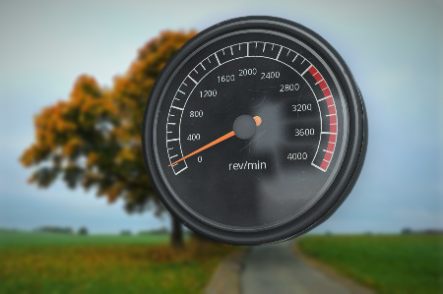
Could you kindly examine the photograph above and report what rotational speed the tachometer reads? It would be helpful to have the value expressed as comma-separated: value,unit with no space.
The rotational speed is 100,rpm
